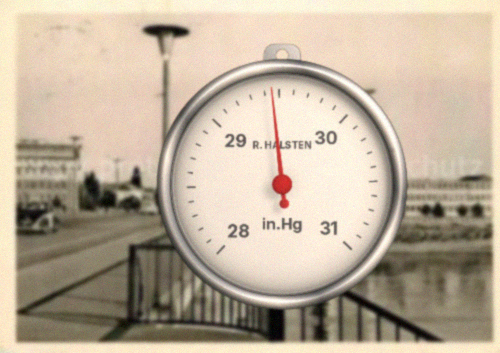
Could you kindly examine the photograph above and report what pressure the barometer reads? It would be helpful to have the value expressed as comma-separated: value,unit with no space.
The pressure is 29.45,inHg
